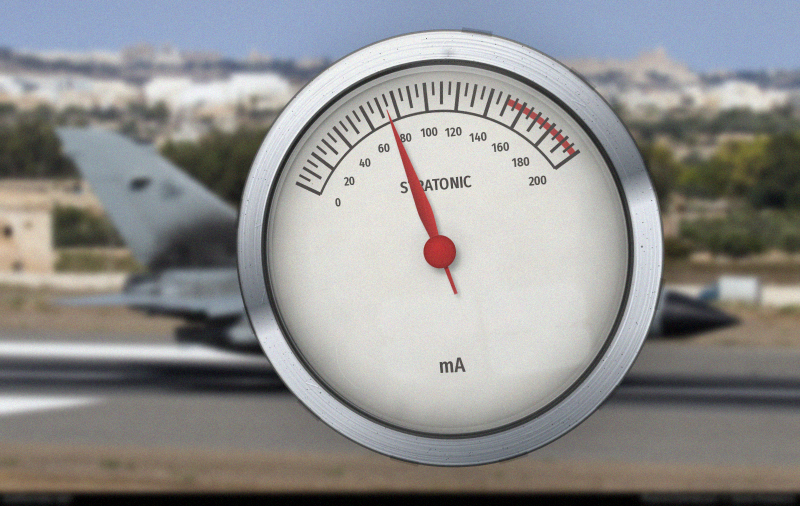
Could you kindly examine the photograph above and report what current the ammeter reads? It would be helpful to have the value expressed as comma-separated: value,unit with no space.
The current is 75,mA
